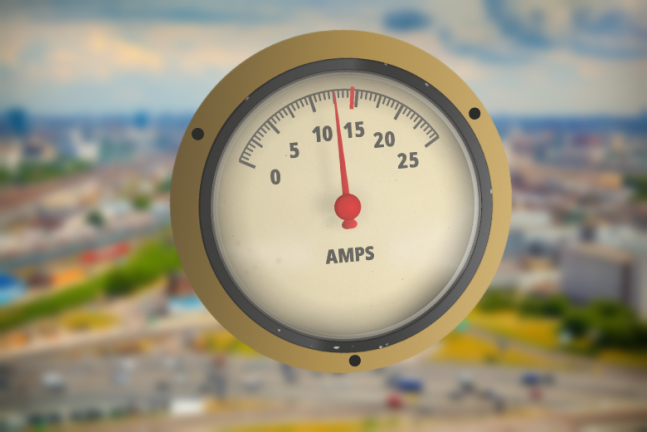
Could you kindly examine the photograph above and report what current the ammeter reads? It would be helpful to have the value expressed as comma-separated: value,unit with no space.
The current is 12.5,A
